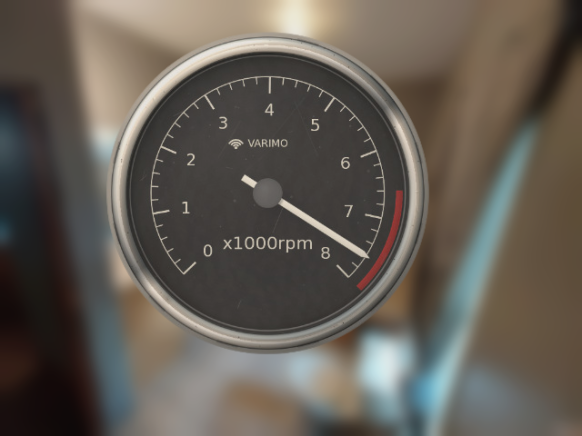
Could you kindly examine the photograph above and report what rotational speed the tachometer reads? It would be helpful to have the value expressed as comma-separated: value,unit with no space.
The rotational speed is 7600,rpm
